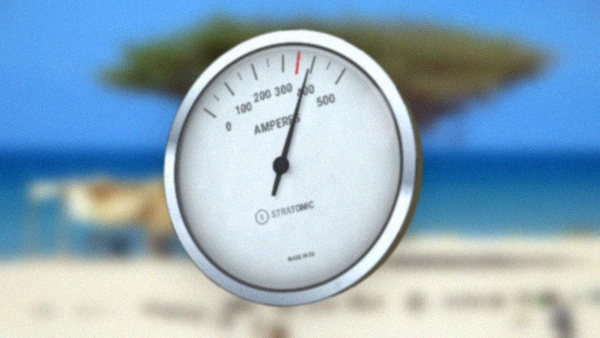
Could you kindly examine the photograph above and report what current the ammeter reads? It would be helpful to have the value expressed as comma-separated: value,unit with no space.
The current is 400,A
